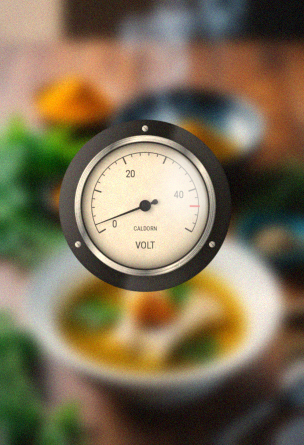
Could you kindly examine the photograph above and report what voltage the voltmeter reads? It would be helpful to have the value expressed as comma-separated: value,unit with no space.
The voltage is 2,V
